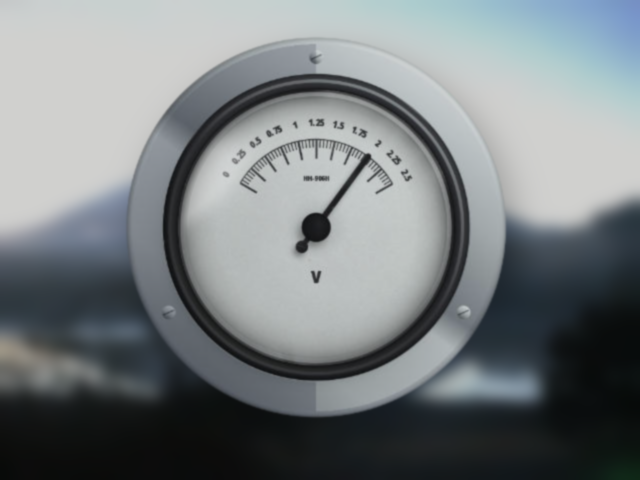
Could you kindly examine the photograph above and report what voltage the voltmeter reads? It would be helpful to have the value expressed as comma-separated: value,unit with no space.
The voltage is 2,V
